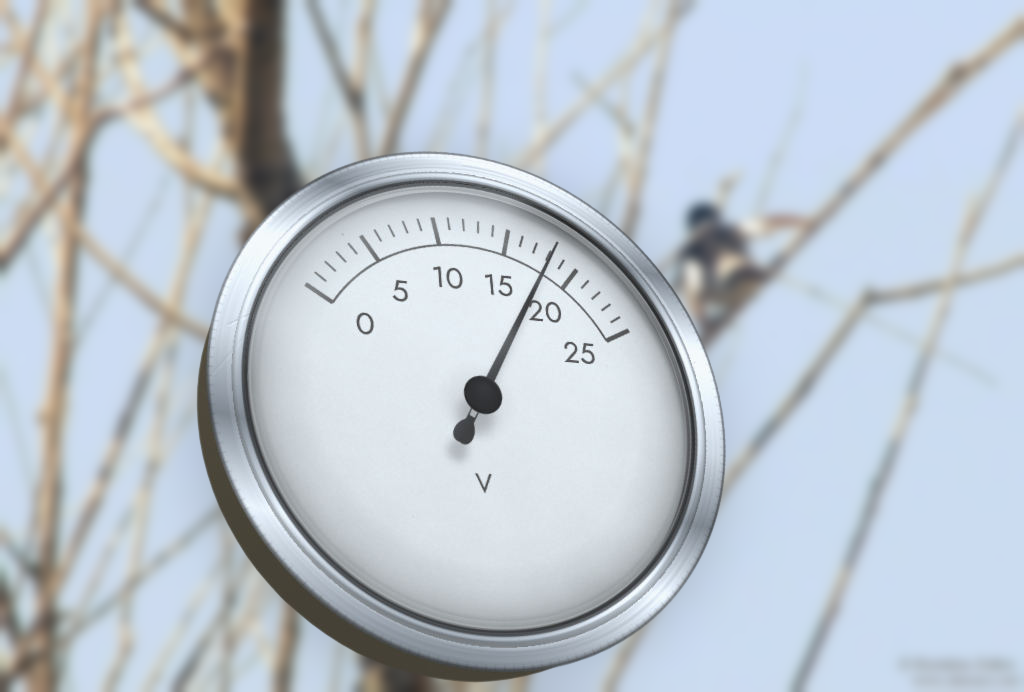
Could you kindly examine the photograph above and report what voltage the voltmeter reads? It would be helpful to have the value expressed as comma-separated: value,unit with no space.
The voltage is 18,V
